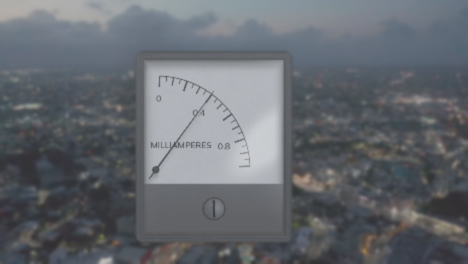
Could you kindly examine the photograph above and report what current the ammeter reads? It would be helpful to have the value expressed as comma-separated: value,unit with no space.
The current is 0.4,mA
